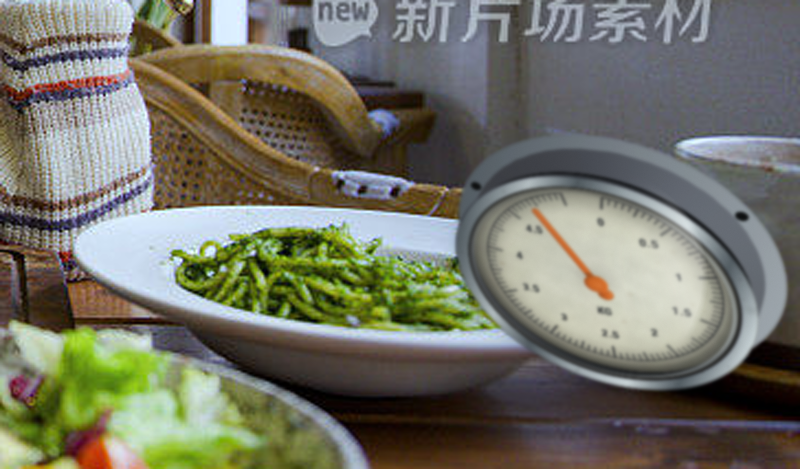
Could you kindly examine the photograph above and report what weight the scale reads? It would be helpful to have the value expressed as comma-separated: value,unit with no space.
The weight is 4.75,kg
